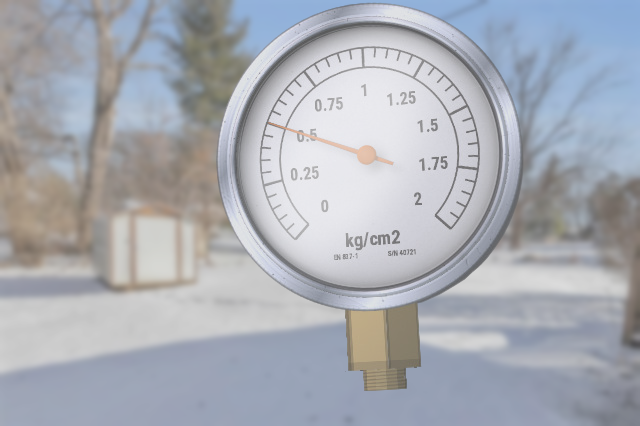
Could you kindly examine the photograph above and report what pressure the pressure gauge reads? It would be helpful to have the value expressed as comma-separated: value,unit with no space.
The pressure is 0.5,kg/cm²
